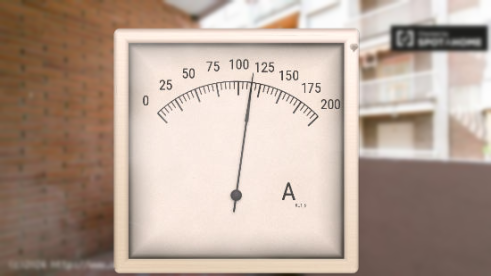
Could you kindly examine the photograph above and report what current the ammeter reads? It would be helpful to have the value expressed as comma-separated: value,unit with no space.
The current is 115,A
